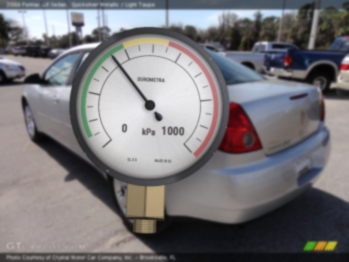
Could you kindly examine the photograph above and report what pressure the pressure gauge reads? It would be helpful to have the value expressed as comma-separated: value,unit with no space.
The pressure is 350,kPa
